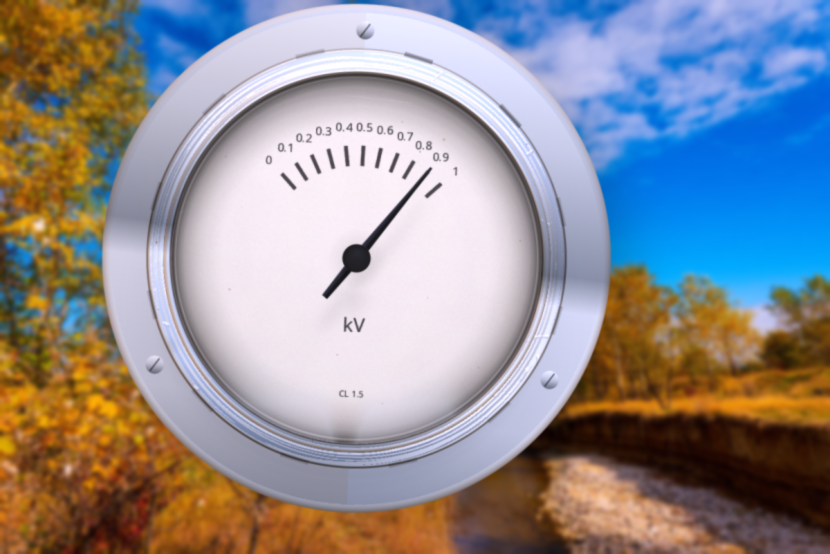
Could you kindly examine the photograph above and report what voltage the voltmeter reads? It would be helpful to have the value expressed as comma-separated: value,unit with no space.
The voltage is 0.9,kV
